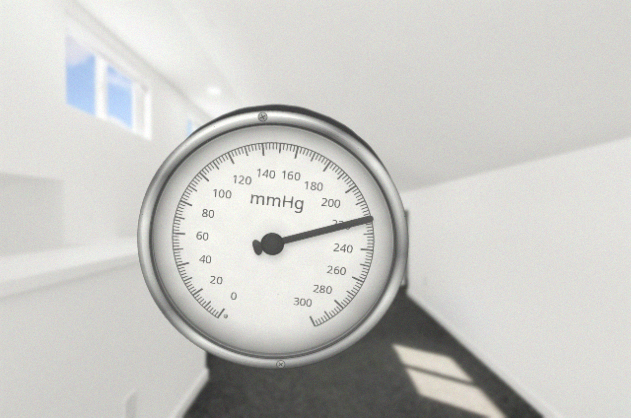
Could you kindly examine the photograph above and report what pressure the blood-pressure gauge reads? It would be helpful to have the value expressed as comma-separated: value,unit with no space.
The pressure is 220,mmHg
